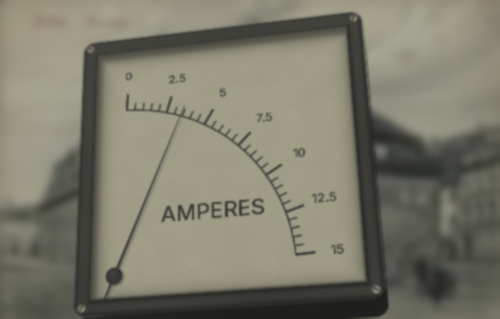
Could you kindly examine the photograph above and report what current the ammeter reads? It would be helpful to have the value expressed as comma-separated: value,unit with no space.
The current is 3.5,A
